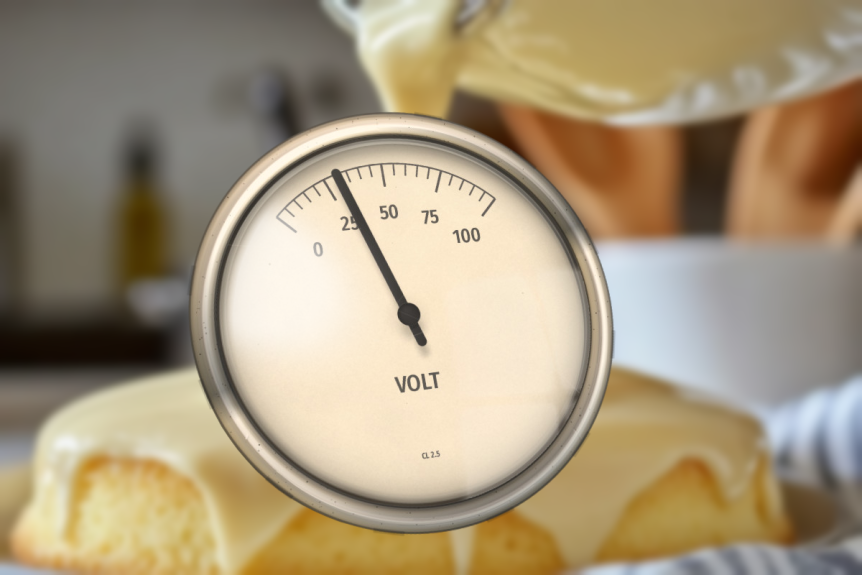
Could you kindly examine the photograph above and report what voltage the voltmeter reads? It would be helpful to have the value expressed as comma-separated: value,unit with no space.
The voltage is 30,V
